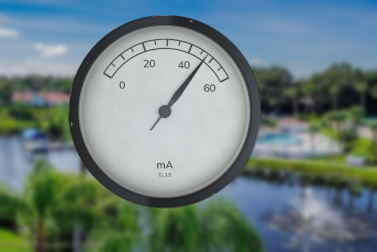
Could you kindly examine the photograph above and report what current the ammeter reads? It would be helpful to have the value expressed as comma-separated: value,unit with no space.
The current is 47.5,mA
